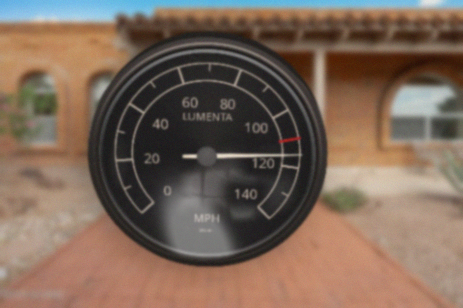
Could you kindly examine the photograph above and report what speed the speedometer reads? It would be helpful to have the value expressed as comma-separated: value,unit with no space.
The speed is 115,mph
